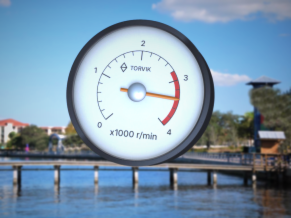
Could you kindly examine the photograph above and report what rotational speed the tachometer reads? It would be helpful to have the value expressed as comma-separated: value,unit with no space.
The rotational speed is 3400,rpm
